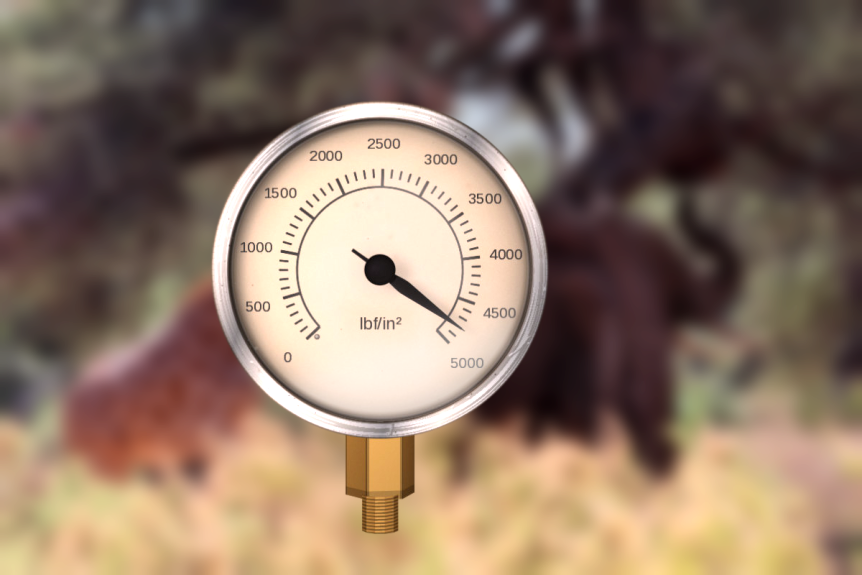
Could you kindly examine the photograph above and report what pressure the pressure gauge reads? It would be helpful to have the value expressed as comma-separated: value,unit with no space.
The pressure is 4800,psi
